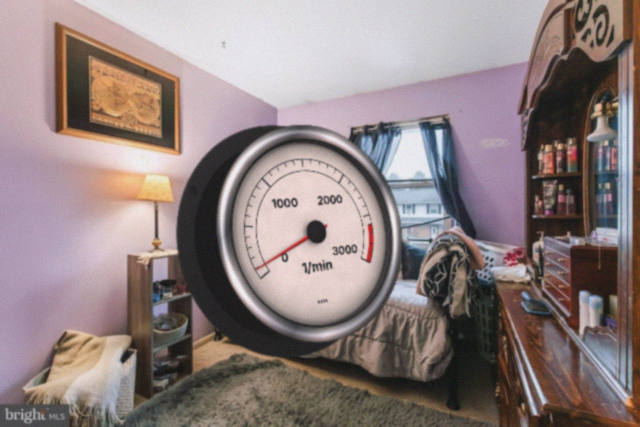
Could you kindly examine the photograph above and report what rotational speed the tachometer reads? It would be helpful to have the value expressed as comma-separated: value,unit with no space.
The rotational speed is 100,rpm
